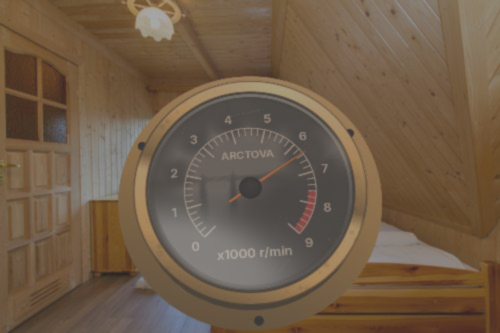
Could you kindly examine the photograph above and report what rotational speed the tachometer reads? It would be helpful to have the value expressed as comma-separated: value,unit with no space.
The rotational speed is 6400,rpm
